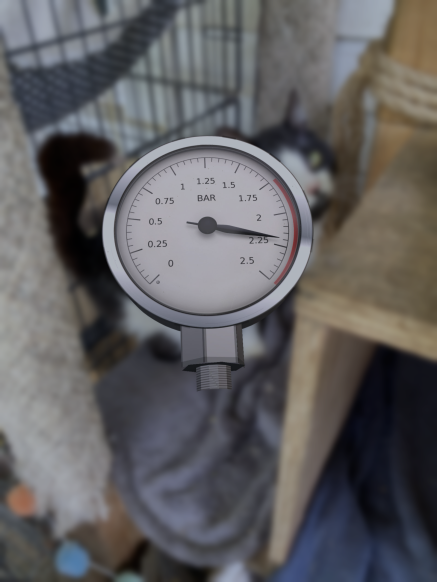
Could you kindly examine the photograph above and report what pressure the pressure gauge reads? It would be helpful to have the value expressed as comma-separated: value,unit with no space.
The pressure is 2.2,bar
